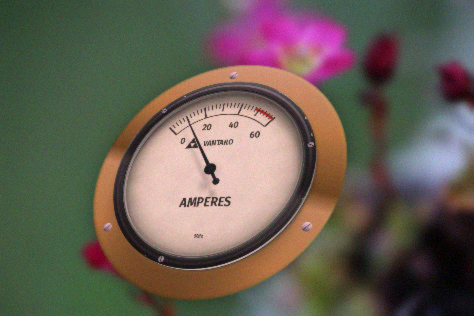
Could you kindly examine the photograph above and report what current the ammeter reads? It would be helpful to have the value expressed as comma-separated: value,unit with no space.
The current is 10,A
